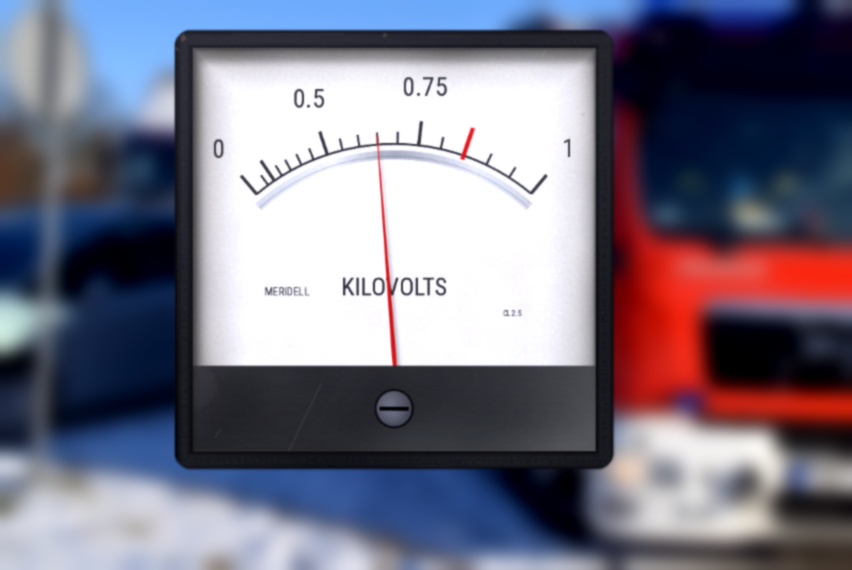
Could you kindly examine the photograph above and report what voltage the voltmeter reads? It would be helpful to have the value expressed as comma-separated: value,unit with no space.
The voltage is 0.65,kV
